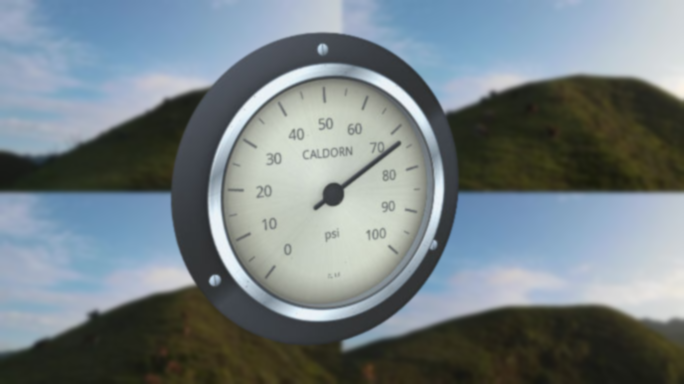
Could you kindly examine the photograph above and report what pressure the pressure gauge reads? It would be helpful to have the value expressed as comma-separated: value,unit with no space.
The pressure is 72.5,psi
